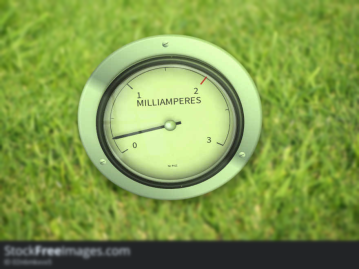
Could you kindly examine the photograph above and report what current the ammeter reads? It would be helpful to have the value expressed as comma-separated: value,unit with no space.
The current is 0.25,mA
